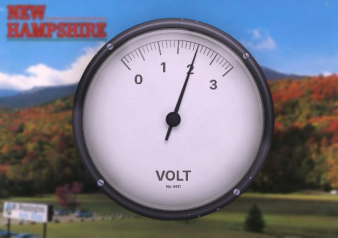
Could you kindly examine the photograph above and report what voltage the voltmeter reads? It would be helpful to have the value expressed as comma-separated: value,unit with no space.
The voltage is 2,V
